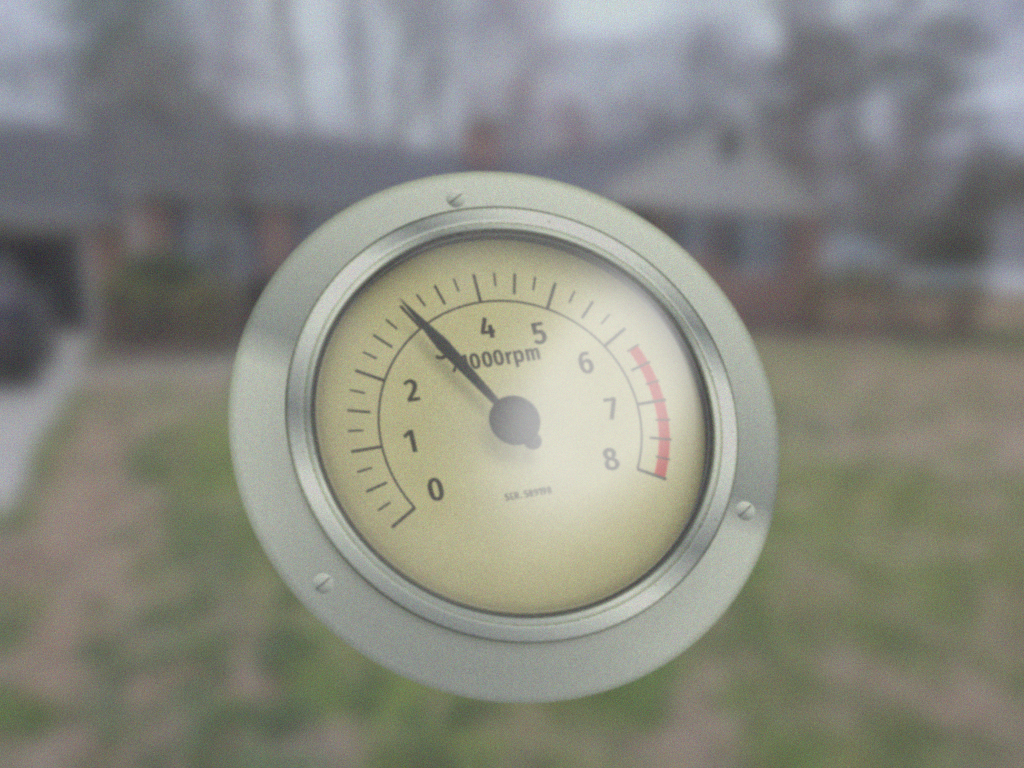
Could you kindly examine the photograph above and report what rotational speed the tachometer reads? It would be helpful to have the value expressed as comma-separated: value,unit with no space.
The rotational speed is 3000,rpm
